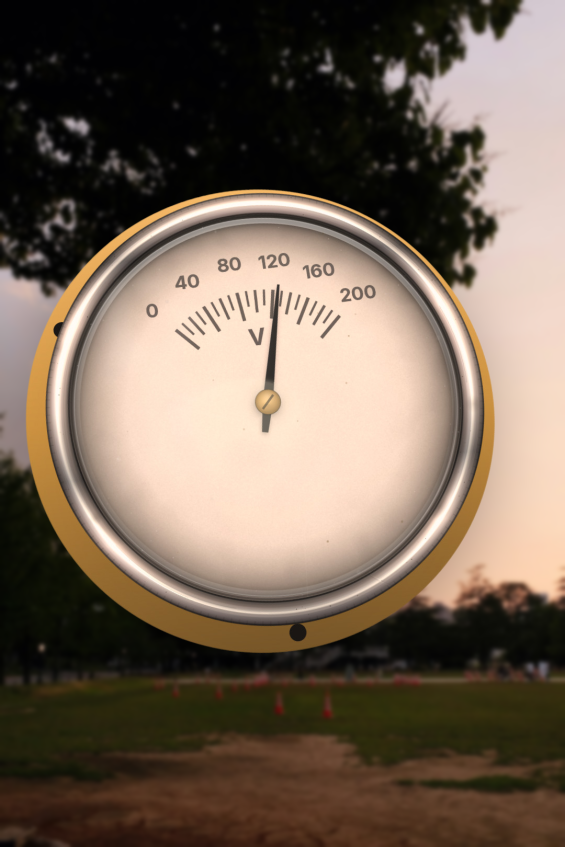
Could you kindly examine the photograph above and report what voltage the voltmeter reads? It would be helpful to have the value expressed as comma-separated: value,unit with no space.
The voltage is 125,V
